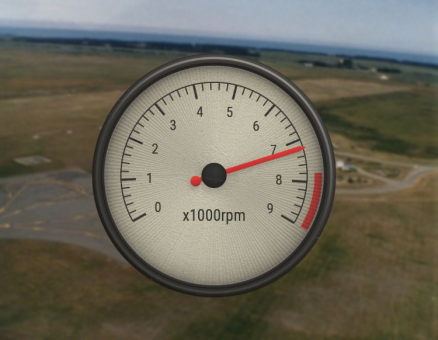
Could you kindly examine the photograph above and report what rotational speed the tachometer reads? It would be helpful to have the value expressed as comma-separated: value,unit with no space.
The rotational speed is 7200,rpm
